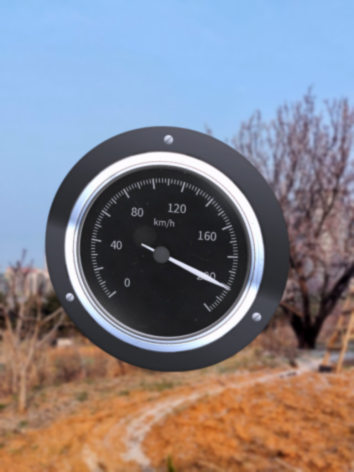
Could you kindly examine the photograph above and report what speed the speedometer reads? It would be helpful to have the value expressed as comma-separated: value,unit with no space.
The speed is 200,km/h
